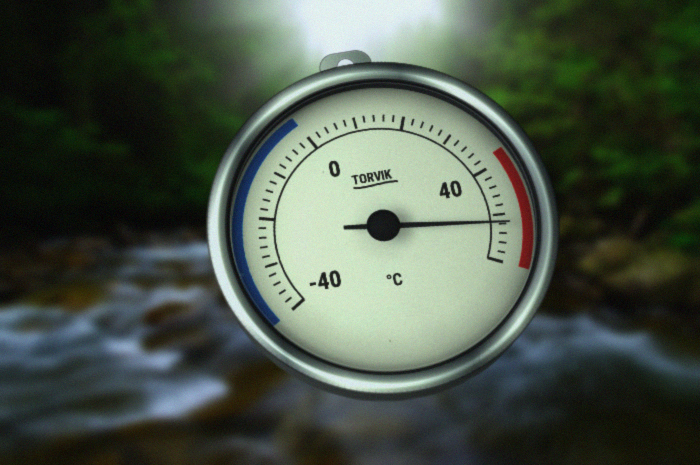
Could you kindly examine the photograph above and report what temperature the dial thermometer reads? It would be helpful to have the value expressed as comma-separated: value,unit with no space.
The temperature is 52,°C
